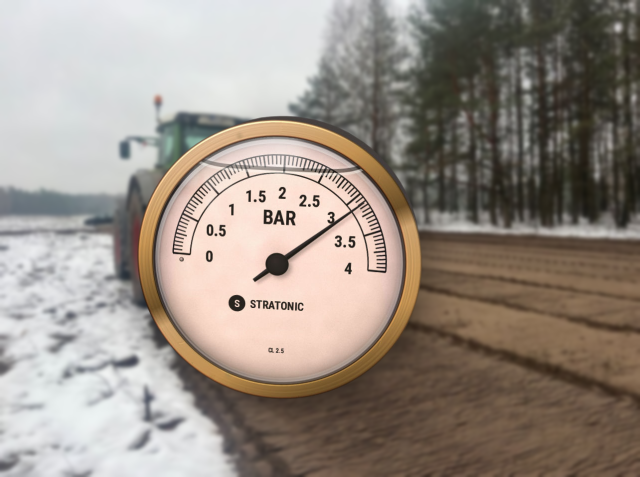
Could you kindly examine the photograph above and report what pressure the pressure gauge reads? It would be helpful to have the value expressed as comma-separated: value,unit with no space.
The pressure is 3.1,bar
